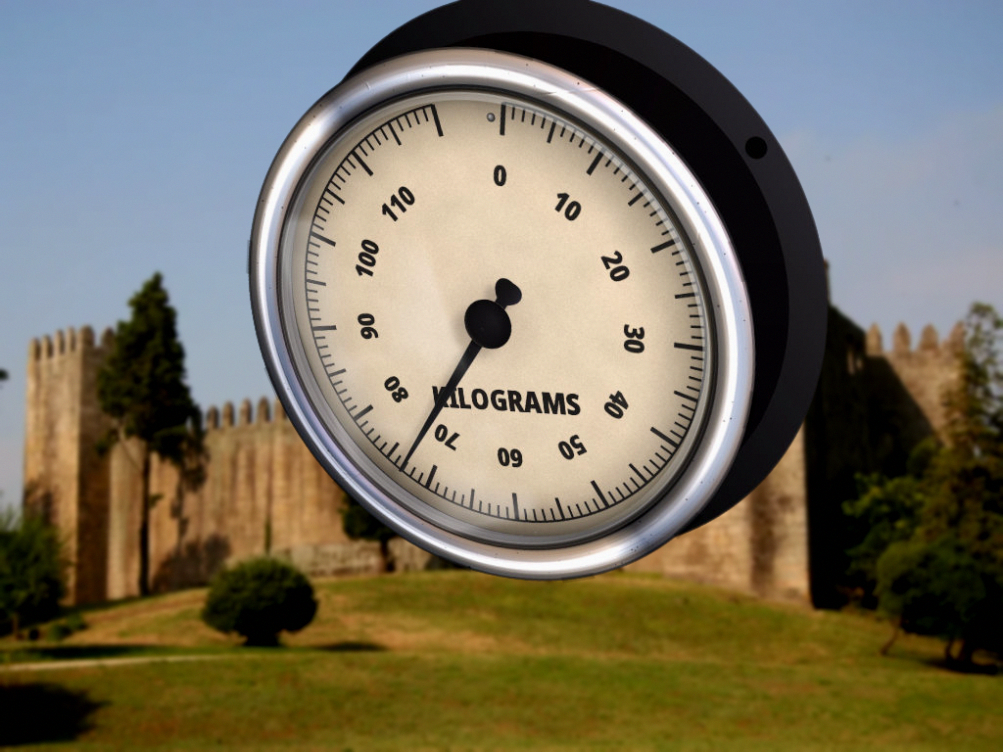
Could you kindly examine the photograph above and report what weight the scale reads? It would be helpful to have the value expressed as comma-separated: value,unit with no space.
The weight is 73,kg
